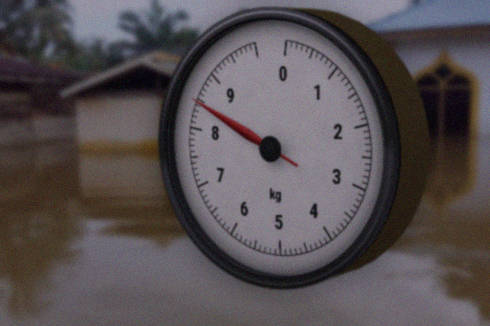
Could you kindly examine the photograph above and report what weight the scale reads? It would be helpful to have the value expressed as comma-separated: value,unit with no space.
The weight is 8.5,kg
